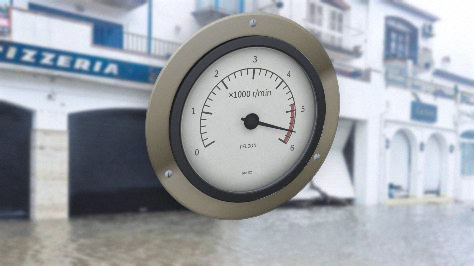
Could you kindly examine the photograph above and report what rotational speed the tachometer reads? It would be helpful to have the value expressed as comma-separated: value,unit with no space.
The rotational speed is 5600,rpm
